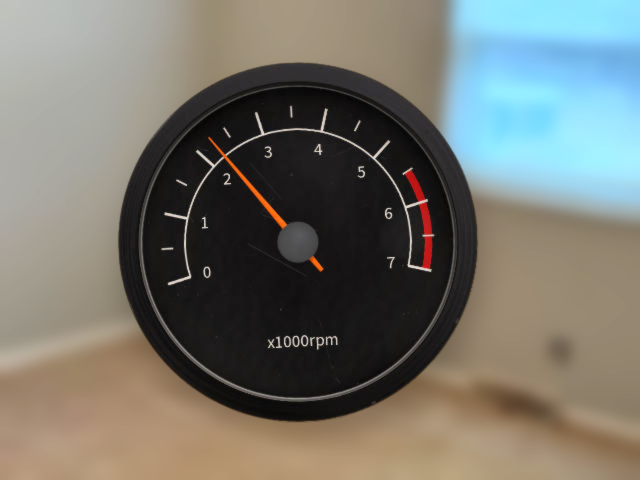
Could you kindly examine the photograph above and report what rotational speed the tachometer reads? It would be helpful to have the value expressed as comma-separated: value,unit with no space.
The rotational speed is 2250,rpm
